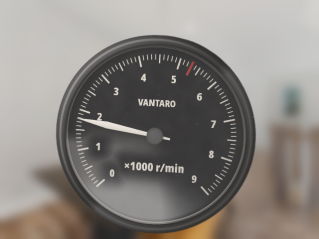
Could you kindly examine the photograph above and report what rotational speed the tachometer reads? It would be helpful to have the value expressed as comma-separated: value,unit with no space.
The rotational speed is 1800,rpm
